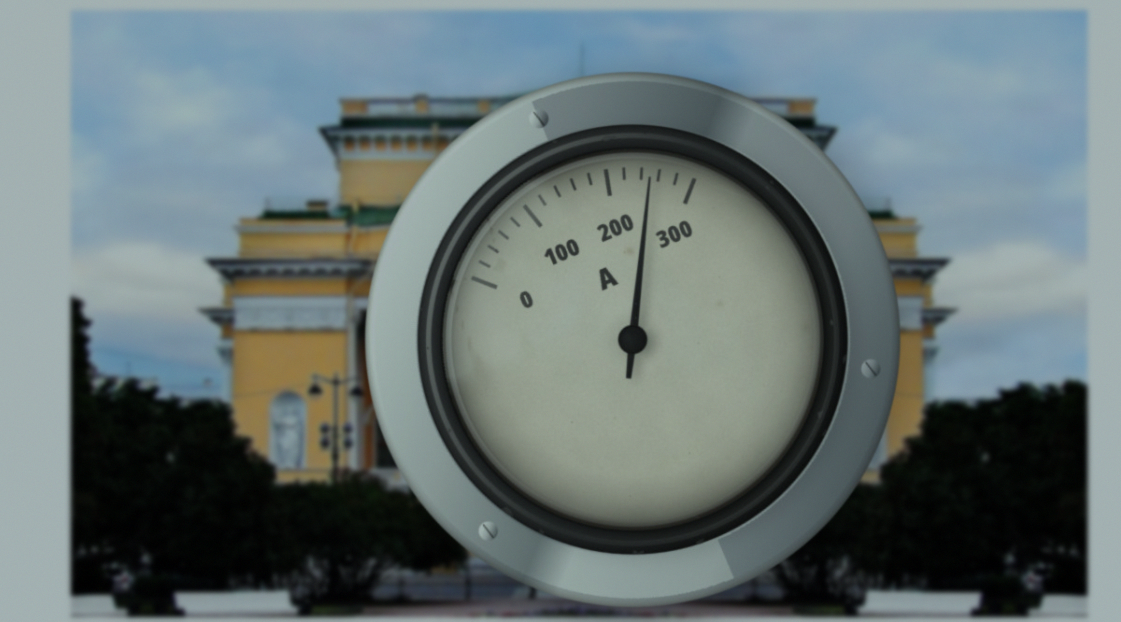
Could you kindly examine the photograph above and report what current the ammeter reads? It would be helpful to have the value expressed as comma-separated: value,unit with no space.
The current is 250,A
